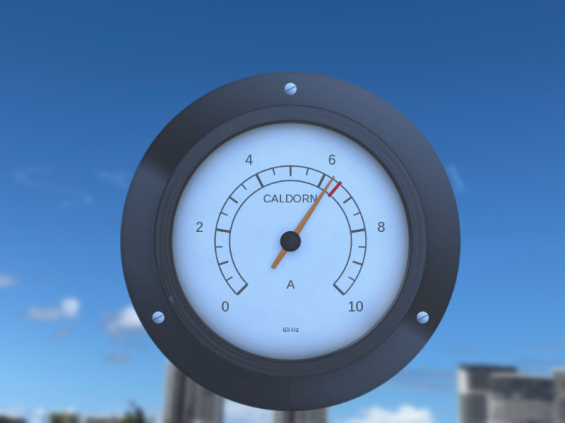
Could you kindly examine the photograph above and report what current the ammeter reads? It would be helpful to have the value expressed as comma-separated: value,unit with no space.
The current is 6.25,A
